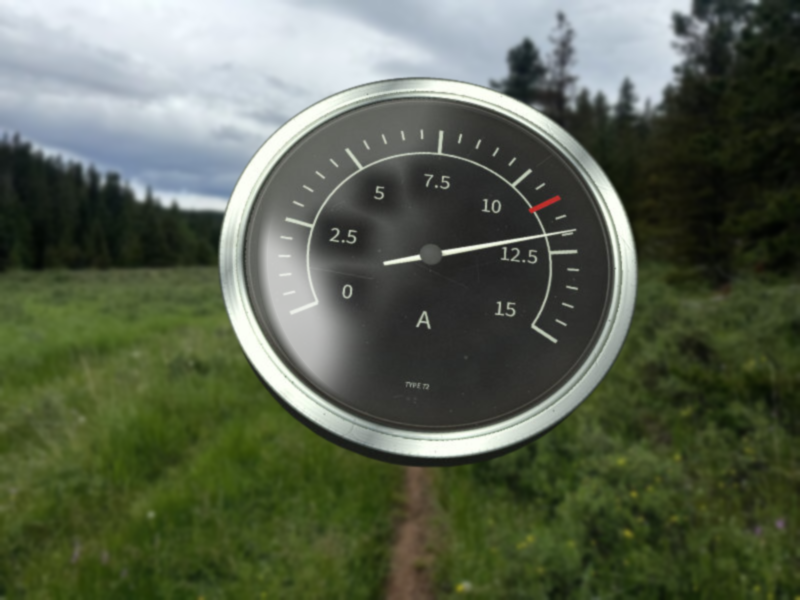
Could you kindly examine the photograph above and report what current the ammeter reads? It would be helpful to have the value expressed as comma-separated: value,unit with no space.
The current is 12,A
